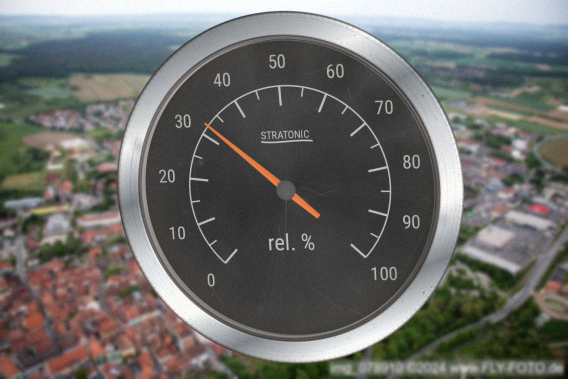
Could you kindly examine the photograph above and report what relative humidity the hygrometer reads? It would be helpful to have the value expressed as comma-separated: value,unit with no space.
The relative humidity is 32.5,%
